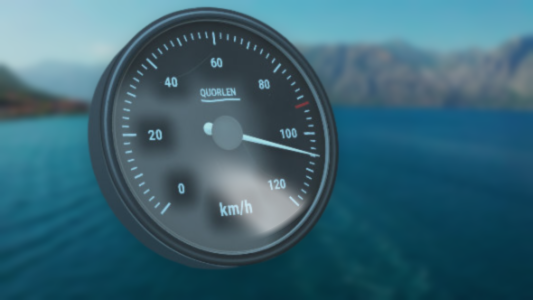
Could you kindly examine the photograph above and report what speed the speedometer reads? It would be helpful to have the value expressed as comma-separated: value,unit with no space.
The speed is 106,km/h
